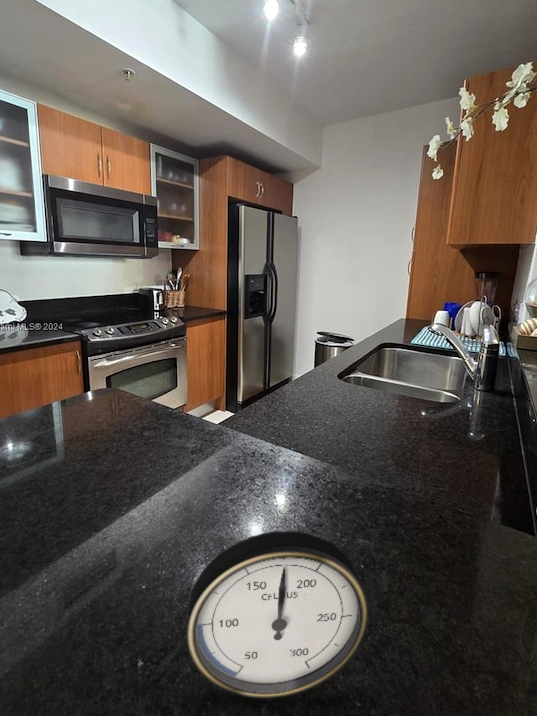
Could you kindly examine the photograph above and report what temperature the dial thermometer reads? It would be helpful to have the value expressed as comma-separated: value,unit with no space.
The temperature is 175,°C
